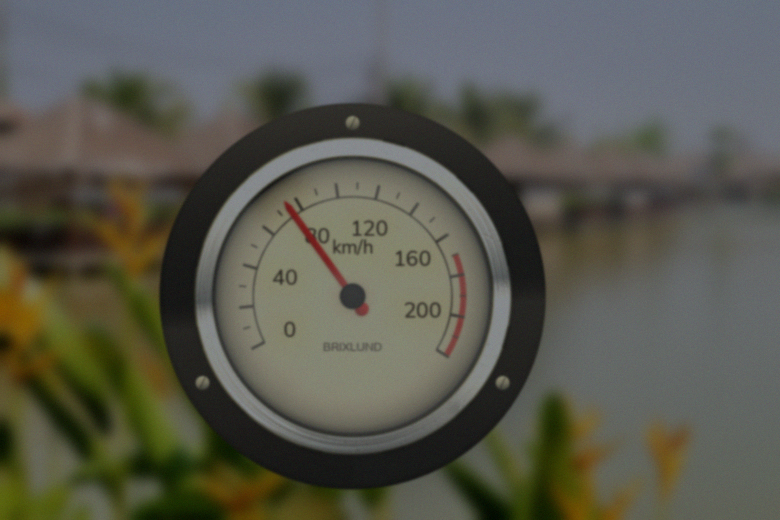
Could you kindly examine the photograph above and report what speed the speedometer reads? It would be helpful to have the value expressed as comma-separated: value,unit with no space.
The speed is 75,km/h
